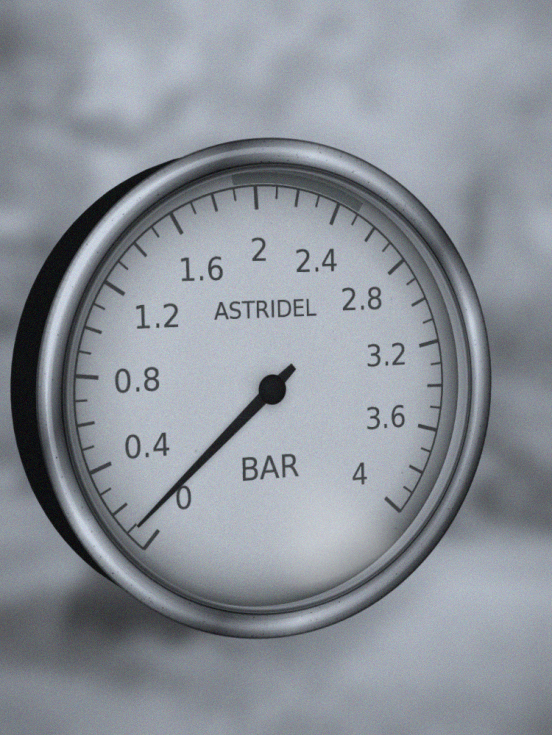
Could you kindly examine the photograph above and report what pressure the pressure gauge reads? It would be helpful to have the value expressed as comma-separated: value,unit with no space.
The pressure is 0.1,bar
